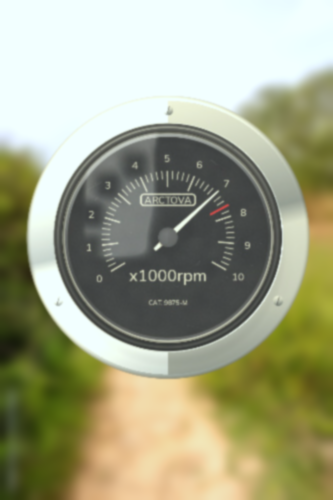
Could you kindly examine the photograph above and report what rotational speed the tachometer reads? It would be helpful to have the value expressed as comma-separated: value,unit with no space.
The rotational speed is 7000,rpm
